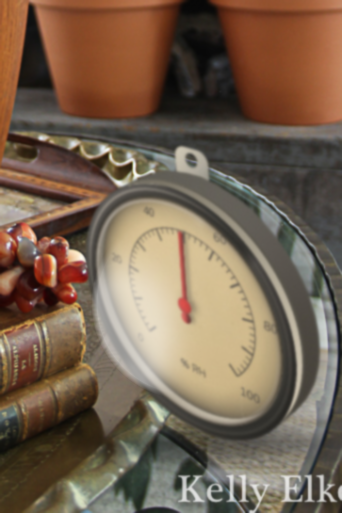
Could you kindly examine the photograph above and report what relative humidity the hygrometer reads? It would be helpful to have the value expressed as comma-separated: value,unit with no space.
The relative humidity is 50,%
